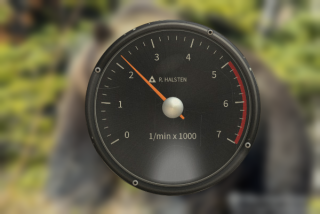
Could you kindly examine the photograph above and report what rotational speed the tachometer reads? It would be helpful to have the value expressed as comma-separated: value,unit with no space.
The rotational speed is 2200,rpm
